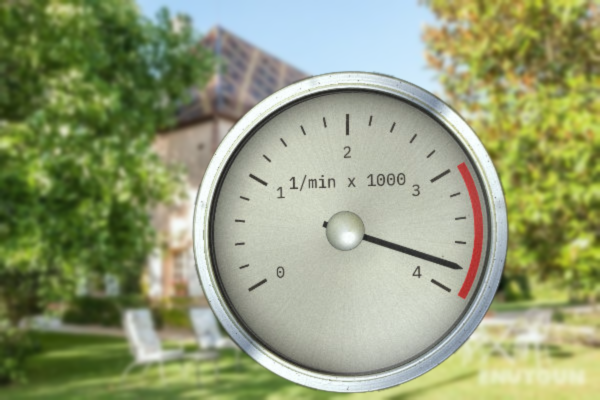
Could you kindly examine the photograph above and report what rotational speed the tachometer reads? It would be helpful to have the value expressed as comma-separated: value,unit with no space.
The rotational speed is 3800,rpm
